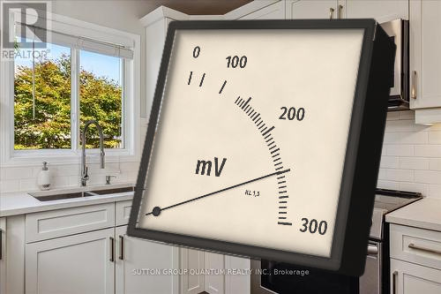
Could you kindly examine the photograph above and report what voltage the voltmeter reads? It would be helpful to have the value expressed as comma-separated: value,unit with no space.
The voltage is 250,mV
